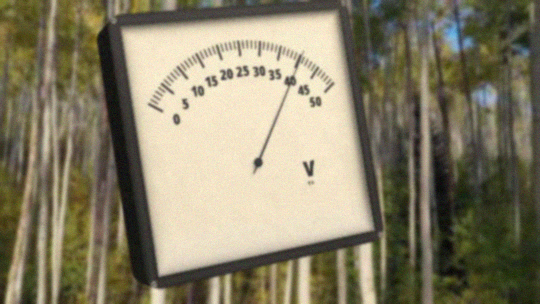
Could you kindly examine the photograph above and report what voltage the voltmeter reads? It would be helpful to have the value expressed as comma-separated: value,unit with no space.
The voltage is 40,V
